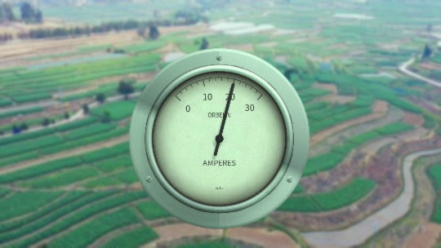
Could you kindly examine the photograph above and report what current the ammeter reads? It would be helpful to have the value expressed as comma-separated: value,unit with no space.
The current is 20,A
